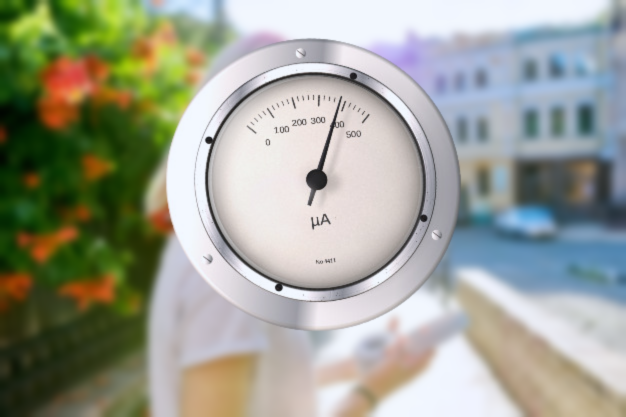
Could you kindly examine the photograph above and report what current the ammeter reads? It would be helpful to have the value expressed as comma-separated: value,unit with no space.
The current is 380,µA
